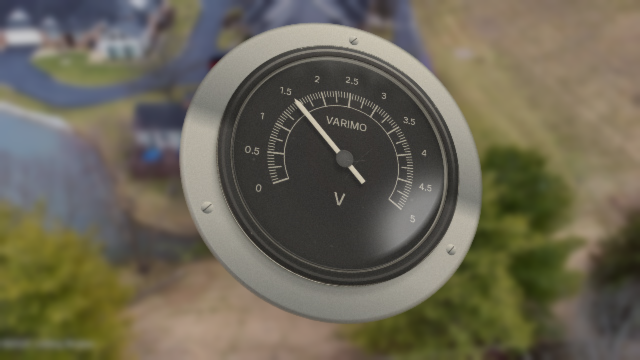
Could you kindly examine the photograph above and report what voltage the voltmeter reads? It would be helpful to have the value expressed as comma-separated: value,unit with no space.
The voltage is 1.5,V
